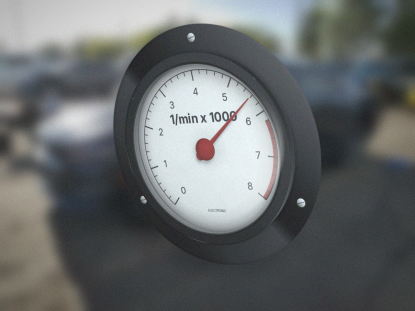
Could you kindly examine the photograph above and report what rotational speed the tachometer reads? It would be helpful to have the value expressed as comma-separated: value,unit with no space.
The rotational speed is 5600,rpm
